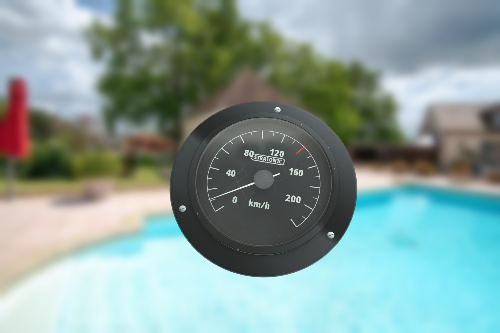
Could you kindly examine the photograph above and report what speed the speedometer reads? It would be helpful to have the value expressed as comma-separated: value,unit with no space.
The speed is 10,km/h
